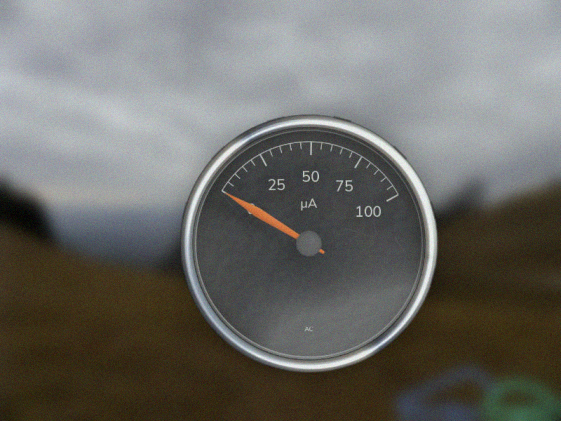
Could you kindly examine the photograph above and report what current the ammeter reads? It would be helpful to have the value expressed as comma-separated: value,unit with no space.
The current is 0,µA
